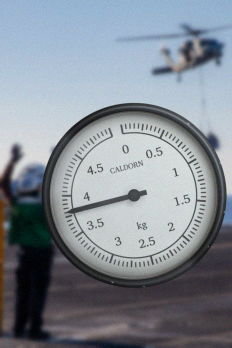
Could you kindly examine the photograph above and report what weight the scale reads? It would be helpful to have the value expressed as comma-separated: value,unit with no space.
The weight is 3.8,kg
